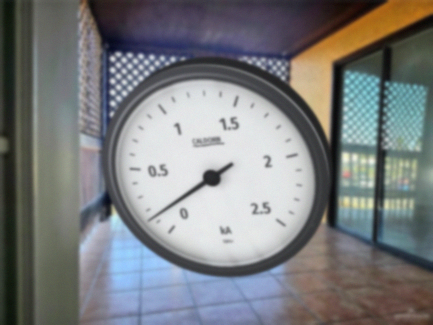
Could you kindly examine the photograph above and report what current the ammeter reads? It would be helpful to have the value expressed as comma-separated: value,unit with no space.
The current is 0.15,kA
